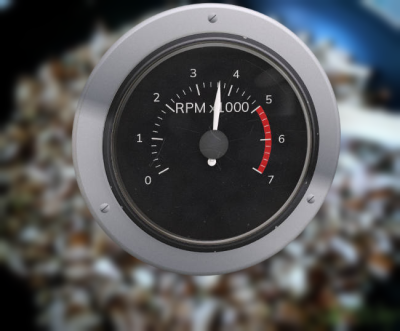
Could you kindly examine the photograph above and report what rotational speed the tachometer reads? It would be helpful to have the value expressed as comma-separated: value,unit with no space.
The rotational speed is 3600,rpm
